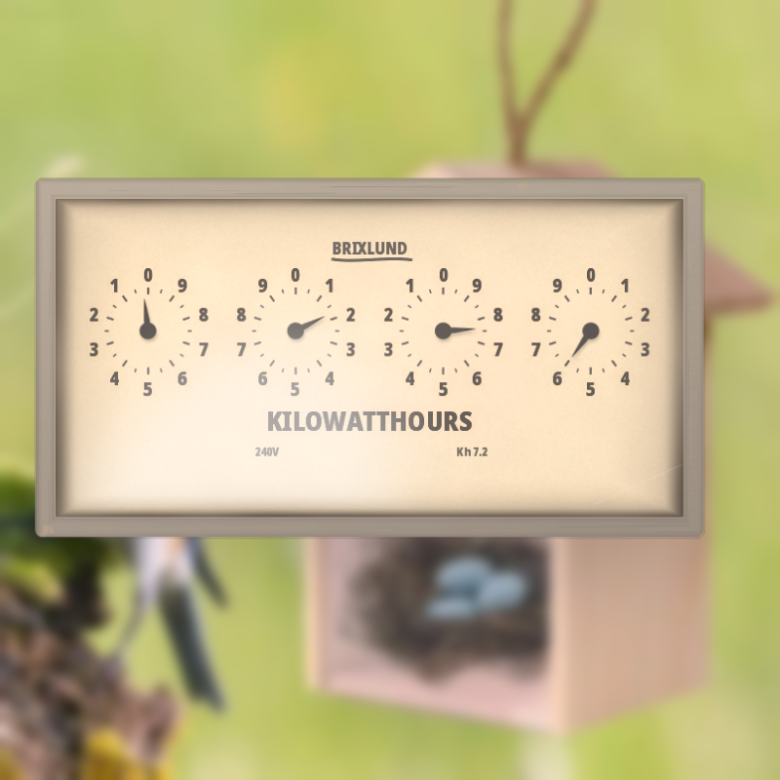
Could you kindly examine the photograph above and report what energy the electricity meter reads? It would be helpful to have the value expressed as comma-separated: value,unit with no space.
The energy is 176,kWh
